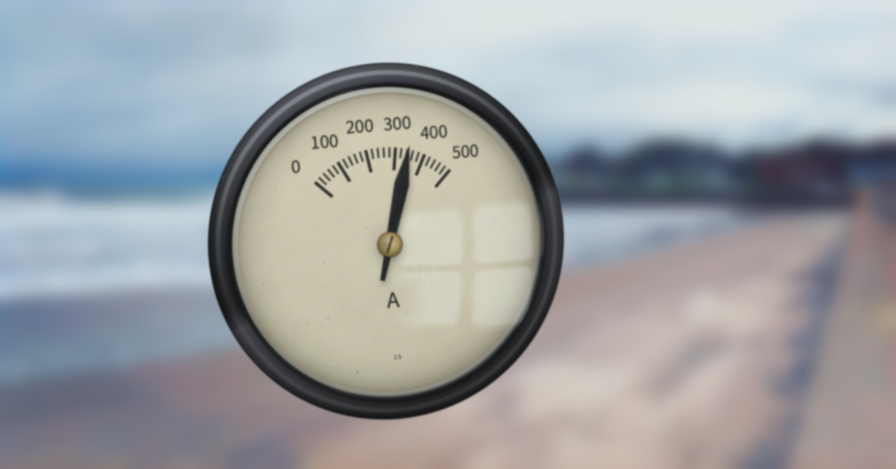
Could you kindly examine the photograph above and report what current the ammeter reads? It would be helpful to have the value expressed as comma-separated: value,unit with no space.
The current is 340,A
